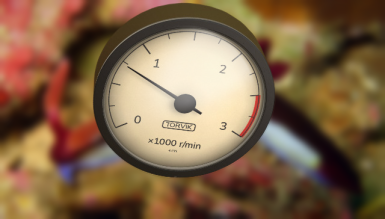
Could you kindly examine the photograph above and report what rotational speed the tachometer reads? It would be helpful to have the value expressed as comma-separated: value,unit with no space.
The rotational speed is 750,rpm
